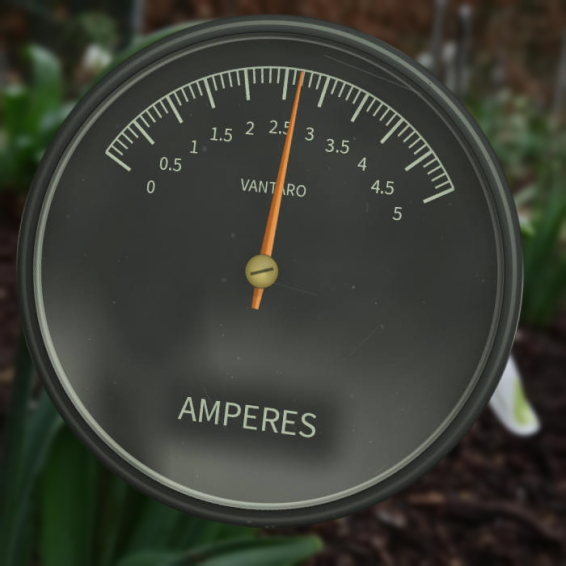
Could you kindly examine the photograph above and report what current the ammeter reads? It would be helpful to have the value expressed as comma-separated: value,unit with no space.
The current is 2.7,A
